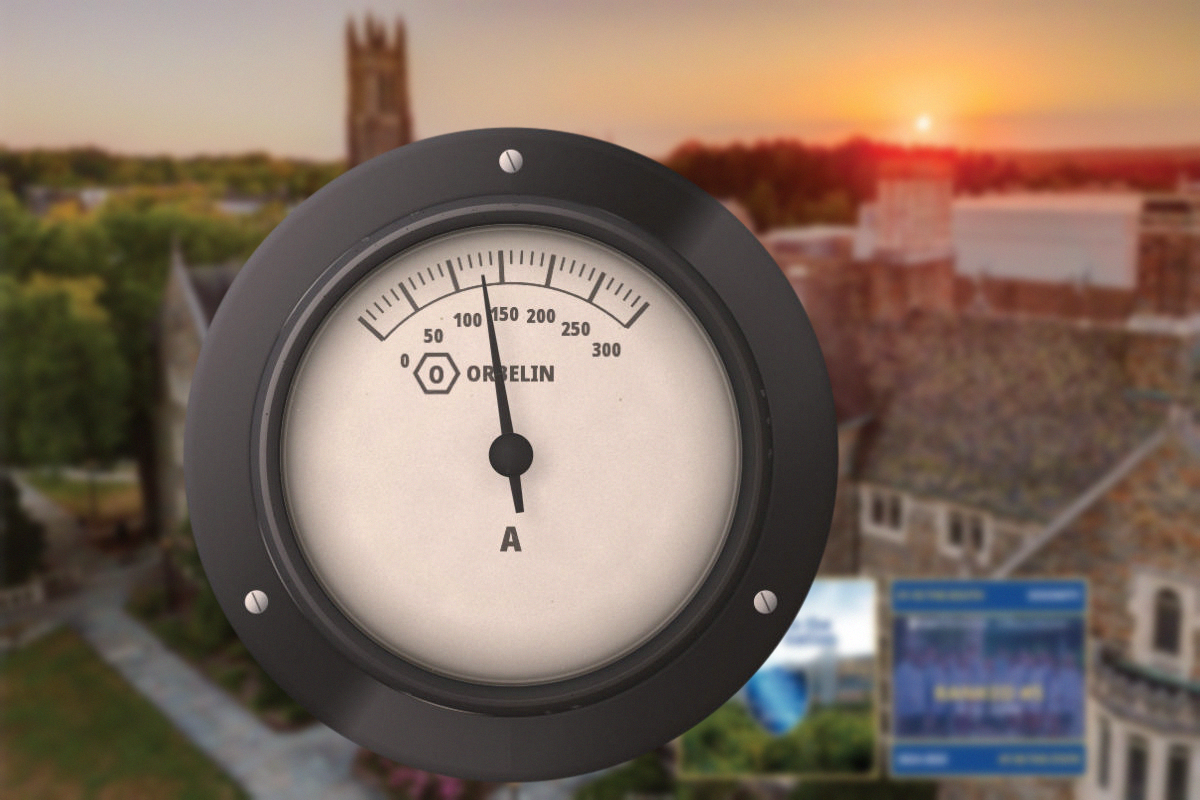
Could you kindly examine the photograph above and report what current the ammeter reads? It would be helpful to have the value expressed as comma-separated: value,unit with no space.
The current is 130,A
